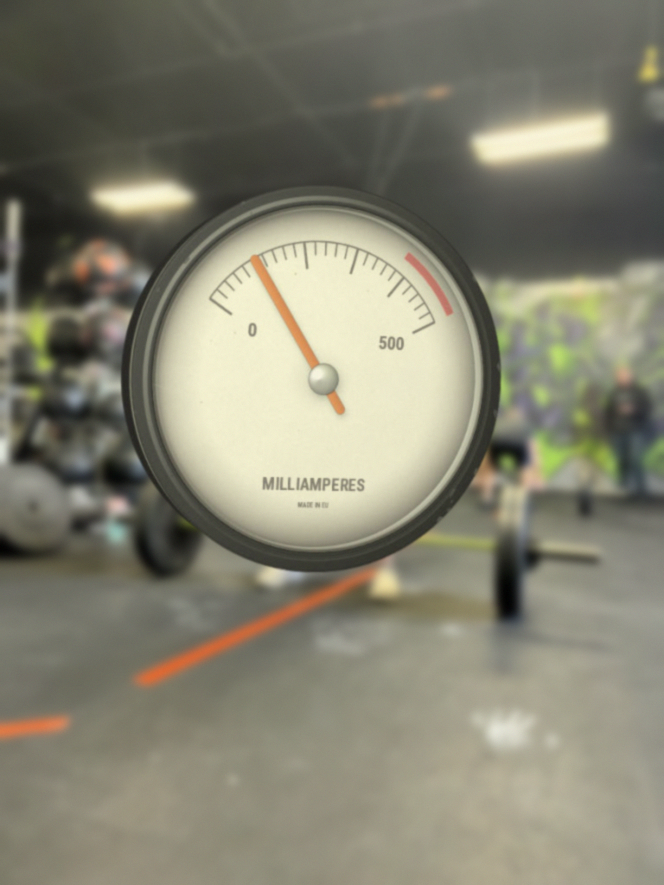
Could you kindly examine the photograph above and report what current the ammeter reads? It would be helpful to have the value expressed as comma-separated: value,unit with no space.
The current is 100,mA
